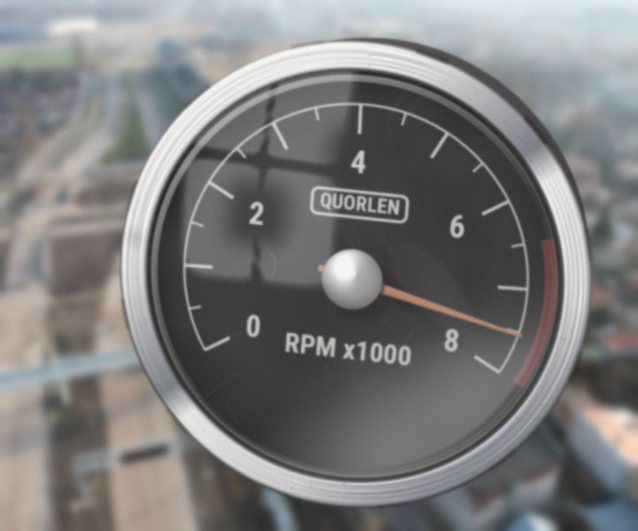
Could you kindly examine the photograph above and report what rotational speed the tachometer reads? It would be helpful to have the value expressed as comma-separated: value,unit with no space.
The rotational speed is 7500,rpm
